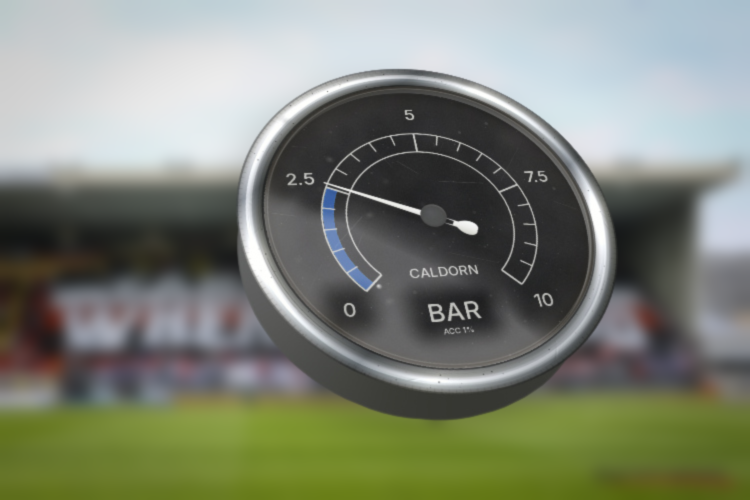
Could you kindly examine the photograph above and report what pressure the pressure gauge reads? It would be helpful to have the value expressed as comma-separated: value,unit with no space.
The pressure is 2.5,bar
